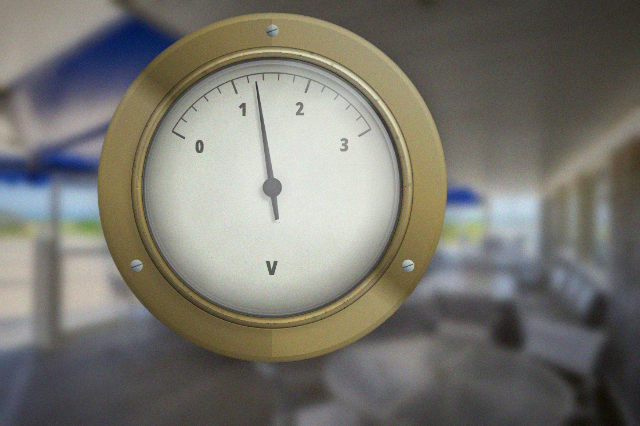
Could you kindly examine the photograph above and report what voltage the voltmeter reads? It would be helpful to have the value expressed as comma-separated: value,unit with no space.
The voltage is 1.3,V
